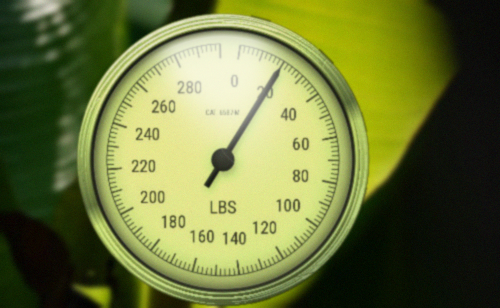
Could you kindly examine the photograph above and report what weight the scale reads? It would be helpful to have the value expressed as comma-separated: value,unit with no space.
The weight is 20,lb
